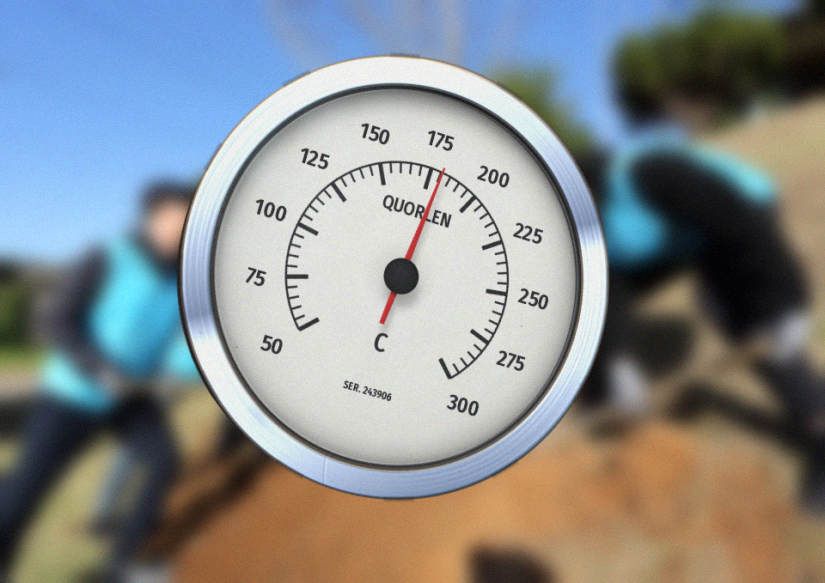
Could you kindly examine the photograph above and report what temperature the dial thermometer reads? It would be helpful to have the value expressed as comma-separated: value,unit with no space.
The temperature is 180,°C
